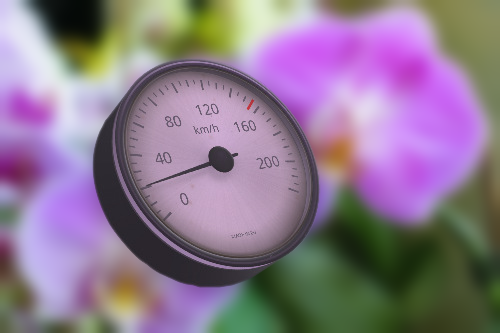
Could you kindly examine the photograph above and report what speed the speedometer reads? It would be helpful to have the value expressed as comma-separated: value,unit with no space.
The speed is 20,km/h
